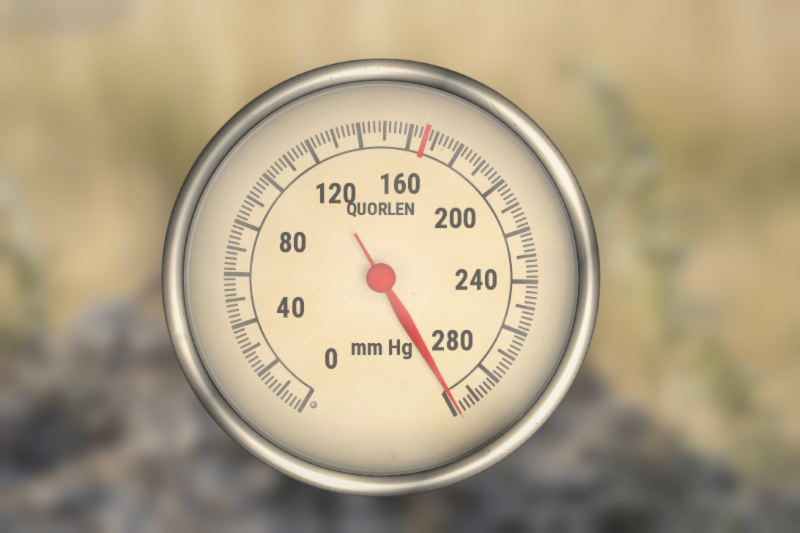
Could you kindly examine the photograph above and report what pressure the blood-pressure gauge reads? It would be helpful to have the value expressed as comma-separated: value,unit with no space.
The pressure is 298,mmHg
